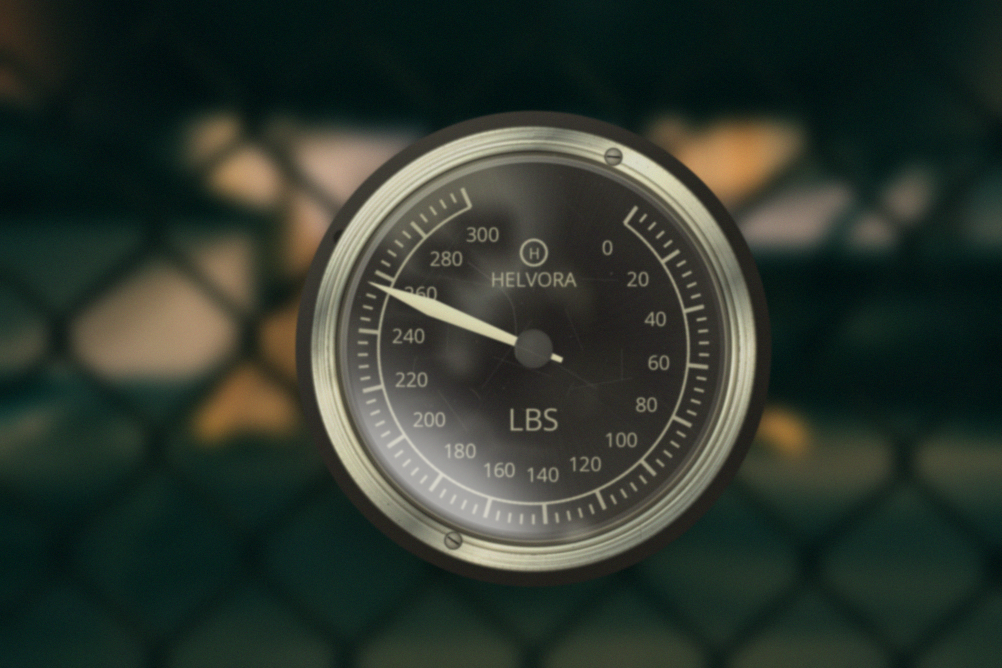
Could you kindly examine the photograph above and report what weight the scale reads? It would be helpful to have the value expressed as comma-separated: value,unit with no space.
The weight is 256,lb
